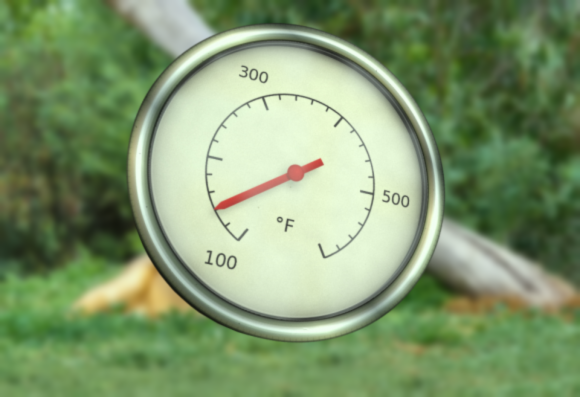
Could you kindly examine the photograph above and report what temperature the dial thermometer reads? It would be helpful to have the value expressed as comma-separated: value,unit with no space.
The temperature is 140,°F
